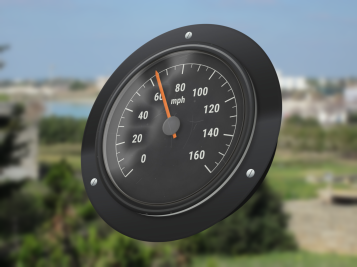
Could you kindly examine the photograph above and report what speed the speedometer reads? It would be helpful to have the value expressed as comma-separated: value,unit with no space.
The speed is 65,mph
